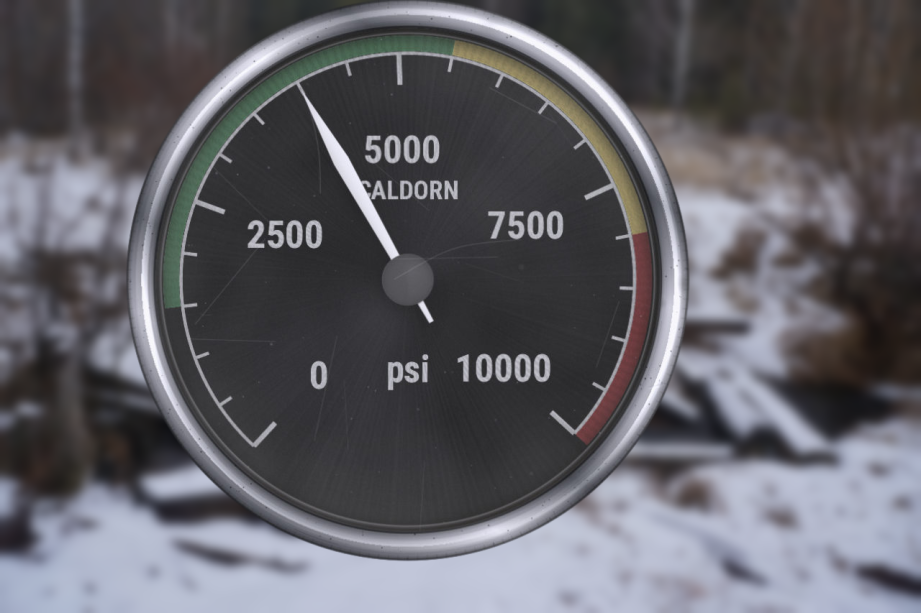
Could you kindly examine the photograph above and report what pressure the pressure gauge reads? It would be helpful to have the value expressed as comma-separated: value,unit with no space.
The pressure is 4000,psi
